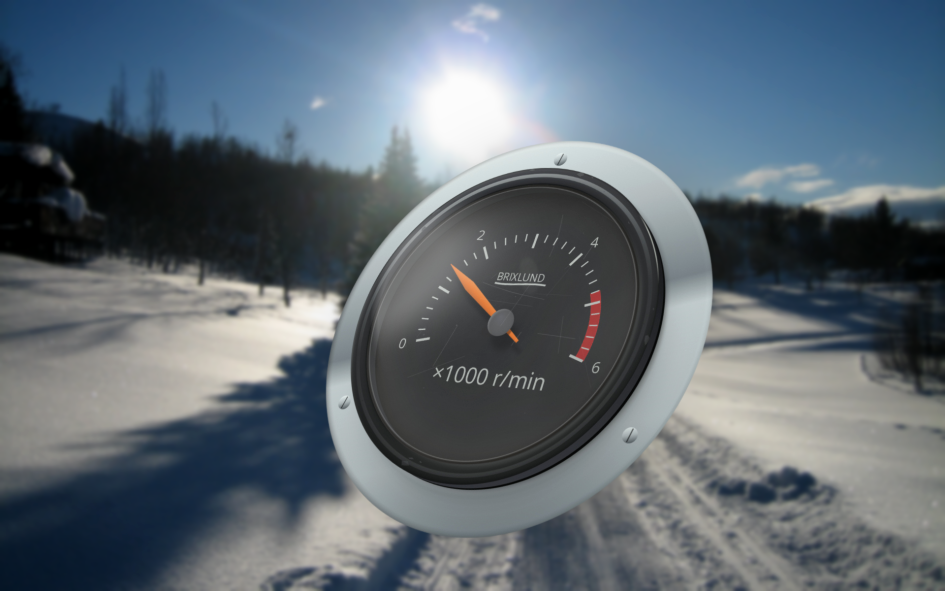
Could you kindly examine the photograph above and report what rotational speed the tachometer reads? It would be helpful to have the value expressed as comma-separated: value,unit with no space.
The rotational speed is 1400,rpm
